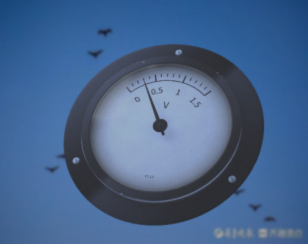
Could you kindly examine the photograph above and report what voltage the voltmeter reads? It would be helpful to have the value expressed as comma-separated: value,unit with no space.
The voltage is 0.3,V
